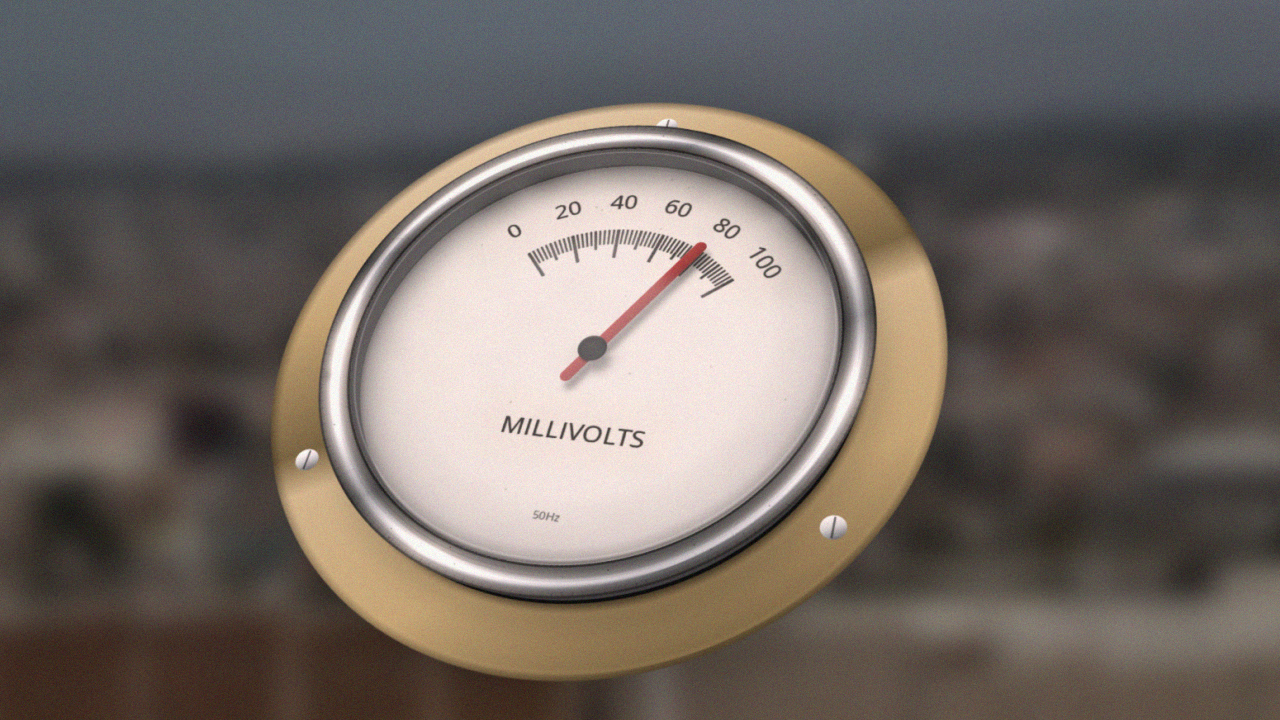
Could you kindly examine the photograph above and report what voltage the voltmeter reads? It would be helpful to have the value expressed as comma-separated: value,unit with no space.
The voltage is 80,mV
